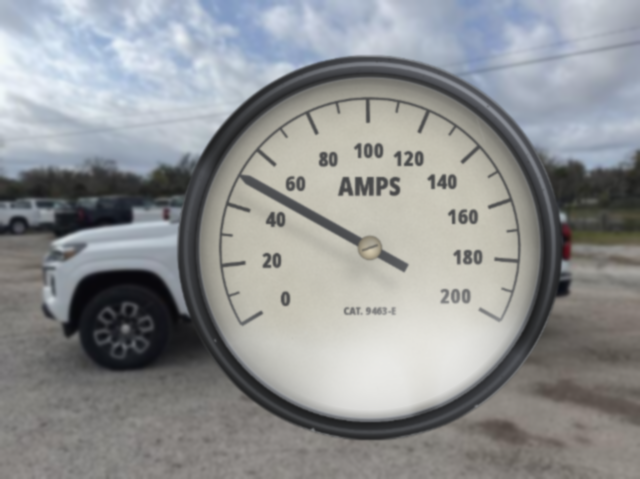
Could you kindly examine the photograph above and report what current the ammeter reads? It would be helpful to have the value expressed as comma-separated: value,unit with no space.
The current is 50,A
